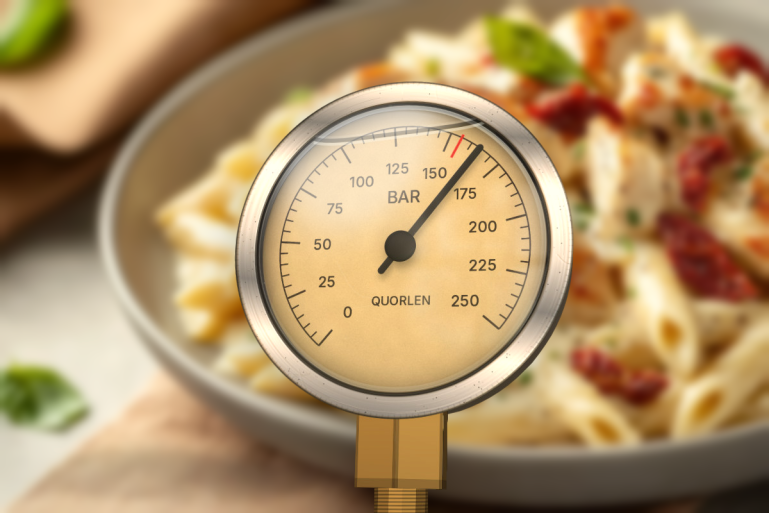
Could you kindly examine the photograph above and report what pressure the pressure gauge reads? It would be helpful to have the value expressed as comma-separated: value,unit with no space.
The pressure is 165,bar
